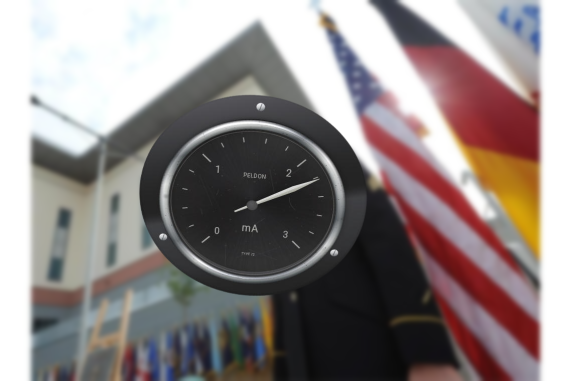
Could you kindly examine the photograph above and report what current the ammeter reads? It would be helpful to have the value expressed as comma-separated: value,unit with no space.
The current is 2.2,mA
